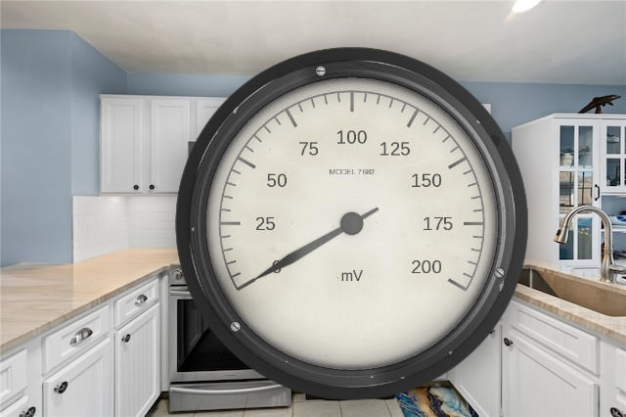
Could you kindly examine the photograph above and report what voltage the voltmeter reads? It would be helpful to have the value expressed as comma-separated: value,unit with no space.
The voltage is 0,mV
